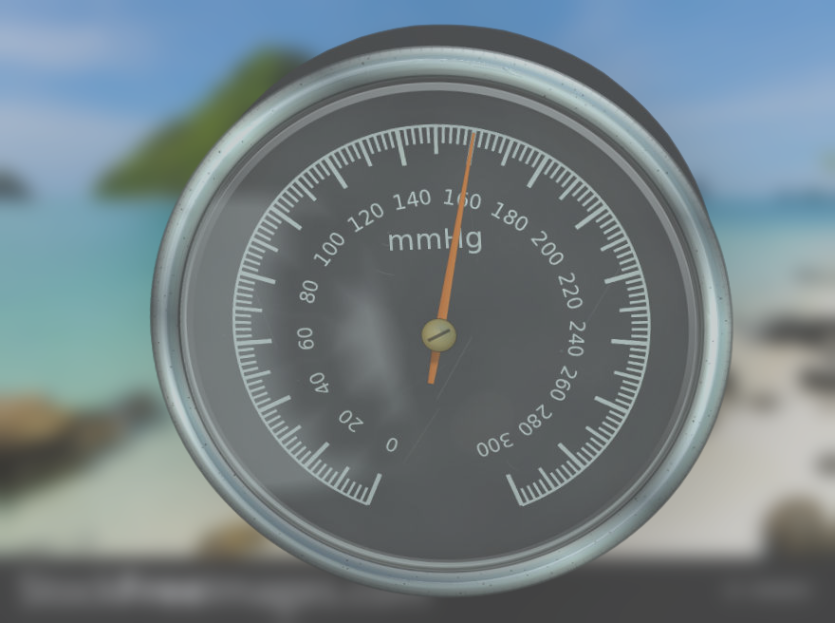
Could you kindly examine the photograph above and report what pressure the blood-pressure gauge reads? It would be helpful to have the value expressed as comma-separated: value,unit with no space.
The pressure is 160,mmHg
